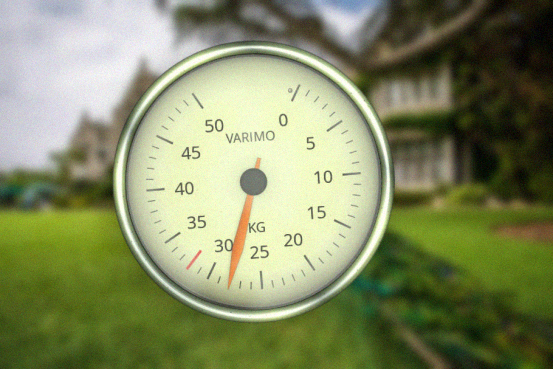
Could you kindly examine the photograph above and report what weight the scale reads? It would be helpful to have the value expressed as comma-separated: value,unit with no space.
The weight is 28,kg
